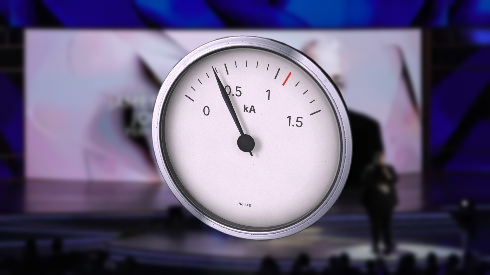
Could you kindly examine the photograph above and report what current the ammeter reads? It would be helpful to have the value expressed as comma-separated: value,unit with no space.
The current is 0.4,kA
